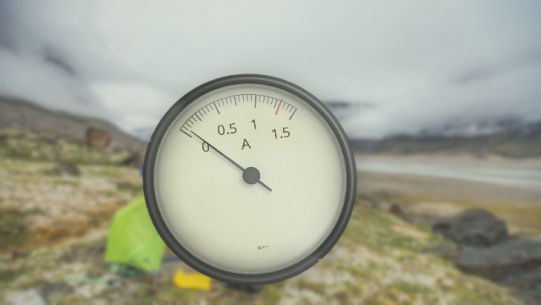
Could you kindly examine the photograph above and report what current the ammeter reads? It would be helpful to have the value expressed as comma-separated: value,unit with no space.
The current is 0.05,A
